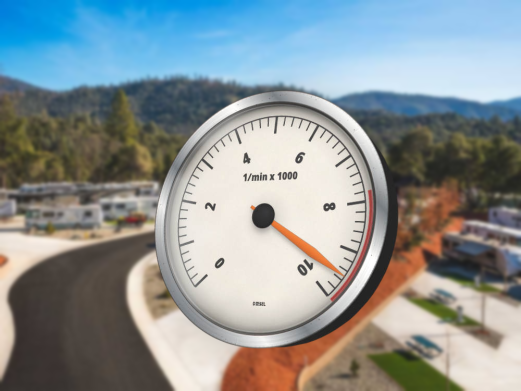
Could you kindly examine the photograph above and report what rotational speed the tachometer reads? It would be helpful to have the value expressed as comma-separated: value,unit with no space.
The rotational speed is 9500,rpm
